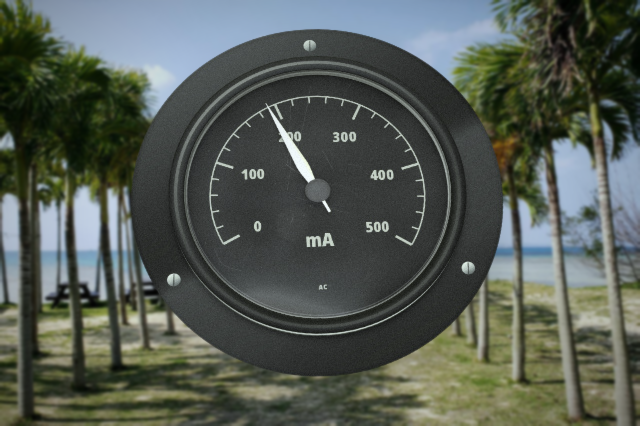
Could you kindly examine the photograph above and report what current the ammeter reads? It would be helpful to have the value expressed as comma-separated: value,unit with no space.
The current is 190,mA
